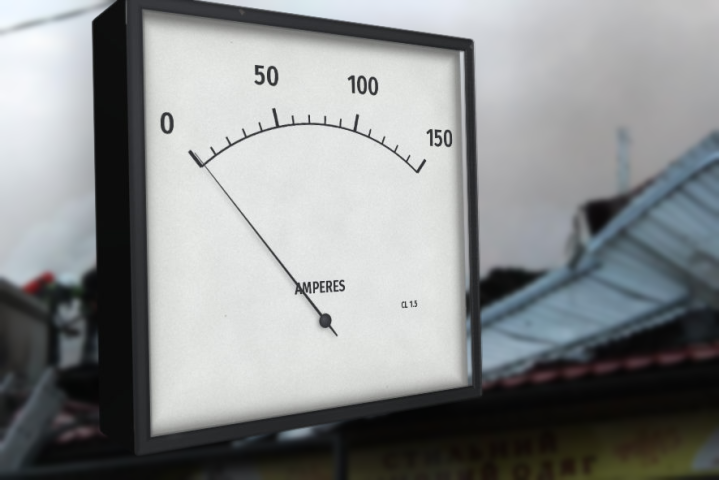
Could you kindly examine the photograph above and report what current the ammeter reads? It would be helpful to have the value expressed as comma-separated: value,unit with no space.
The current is 0,A
